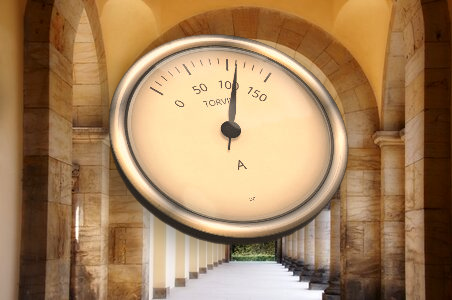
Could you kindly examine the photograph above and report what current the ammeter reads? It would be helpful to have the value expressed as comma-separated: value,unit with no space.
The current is 110,A
